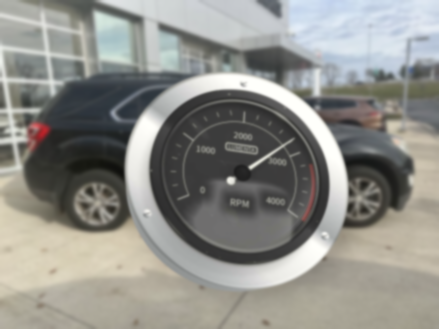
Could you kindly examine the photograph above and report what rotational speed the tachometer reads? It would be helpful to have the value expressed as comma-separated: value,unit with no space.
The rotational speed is 2800,rpm
